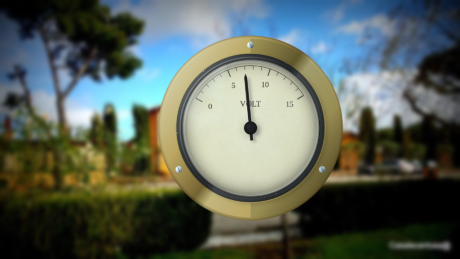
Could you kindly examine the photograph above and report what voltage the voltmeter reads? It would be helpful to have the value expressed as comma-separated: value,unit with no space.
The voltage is 7,V
